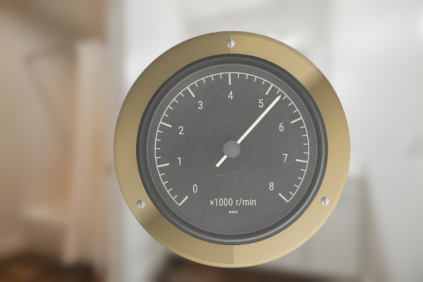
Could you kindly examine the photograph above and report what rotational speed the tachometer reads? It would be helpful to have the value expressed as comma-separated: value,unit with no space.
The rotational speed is 5300,rpm
